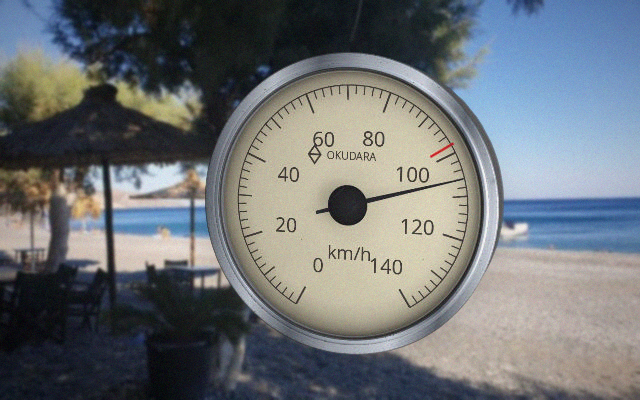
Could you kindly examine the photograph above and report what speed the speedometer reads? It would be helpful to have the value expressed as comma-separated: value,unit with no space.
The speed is 106,km/h
